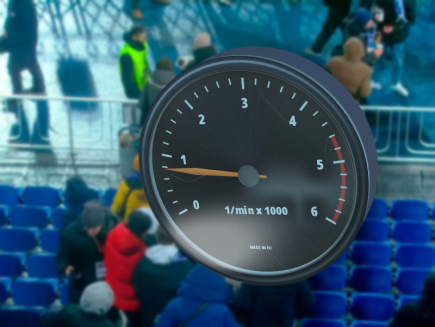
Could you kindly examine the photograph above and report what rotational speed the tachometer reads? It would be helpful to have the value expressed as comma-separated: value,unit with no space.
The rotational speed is 800,rpm
